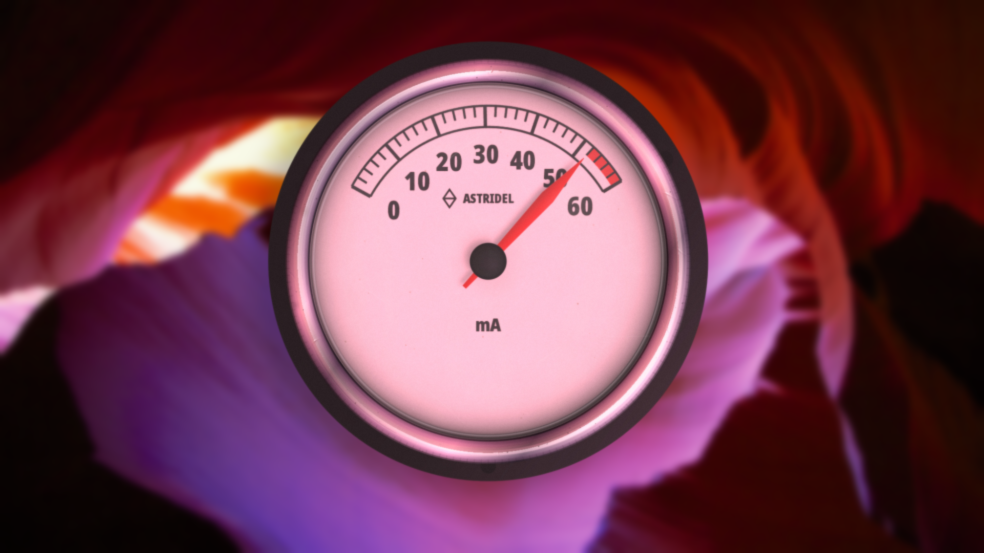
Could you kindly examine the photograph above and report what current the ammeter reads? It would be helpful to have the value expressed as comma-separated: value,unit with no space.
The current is 52,mA
